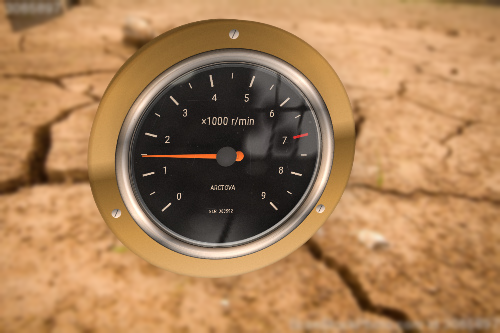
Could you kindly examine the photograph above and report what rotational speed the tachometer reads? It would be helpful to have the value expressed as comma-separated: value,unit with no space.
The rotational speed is 1500,rpm
